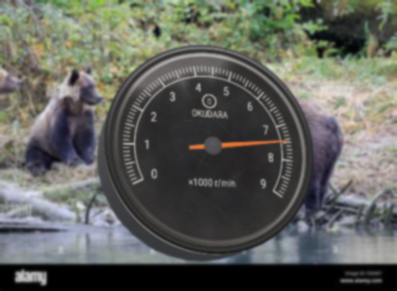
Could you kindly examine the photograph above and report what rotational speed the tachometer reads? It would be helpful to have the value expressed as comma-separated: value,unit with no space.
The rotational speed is 7500,rpm
